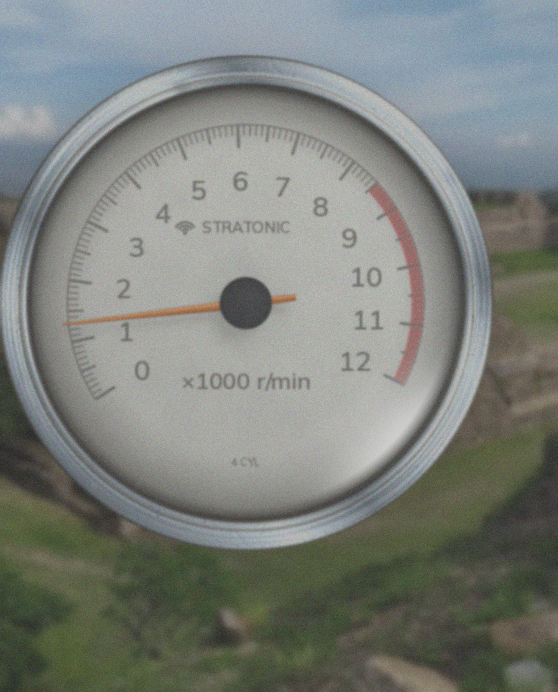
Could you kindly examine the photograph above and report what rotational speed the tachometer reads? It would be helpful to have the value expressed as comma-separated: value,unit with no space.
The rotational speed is 1300,rpm
